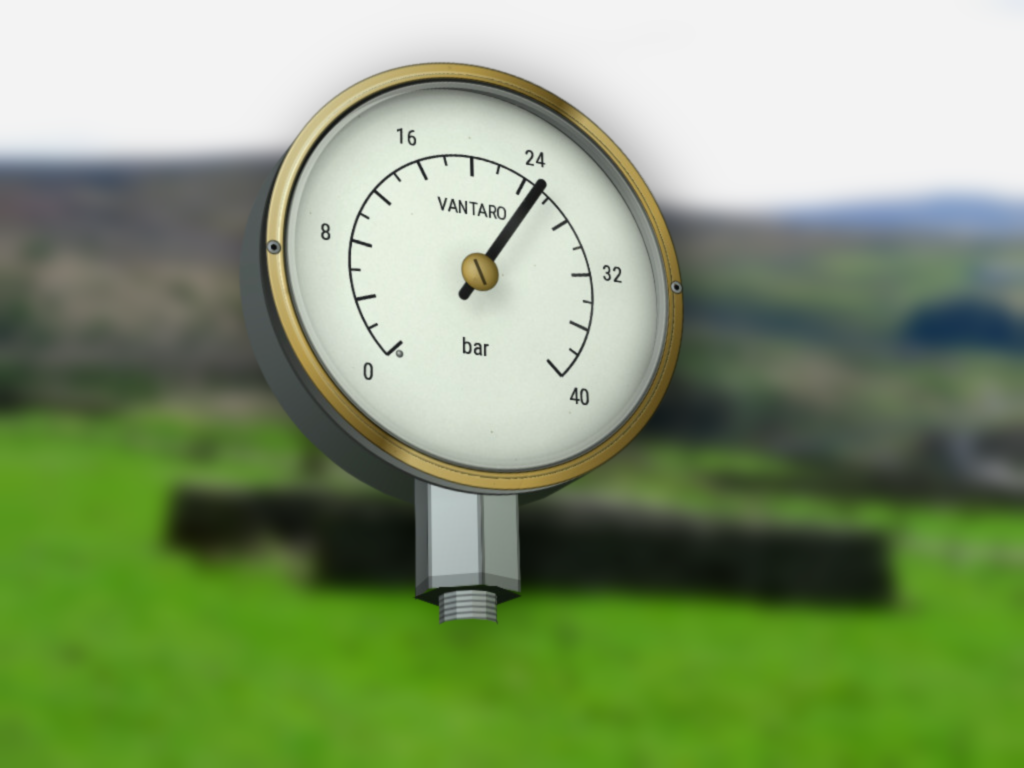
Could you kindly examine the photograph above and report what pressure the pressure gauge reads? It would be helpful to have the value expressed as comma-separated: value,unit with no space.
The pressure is 25,bar
